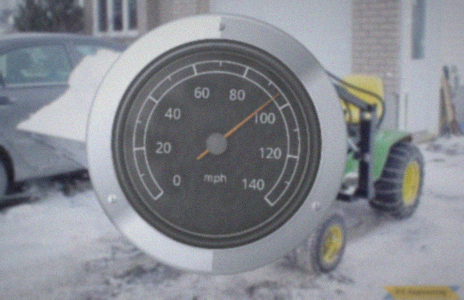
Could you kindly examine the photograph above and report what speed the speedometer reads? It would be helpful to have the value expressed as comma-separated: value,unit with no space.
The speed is 95,mph
